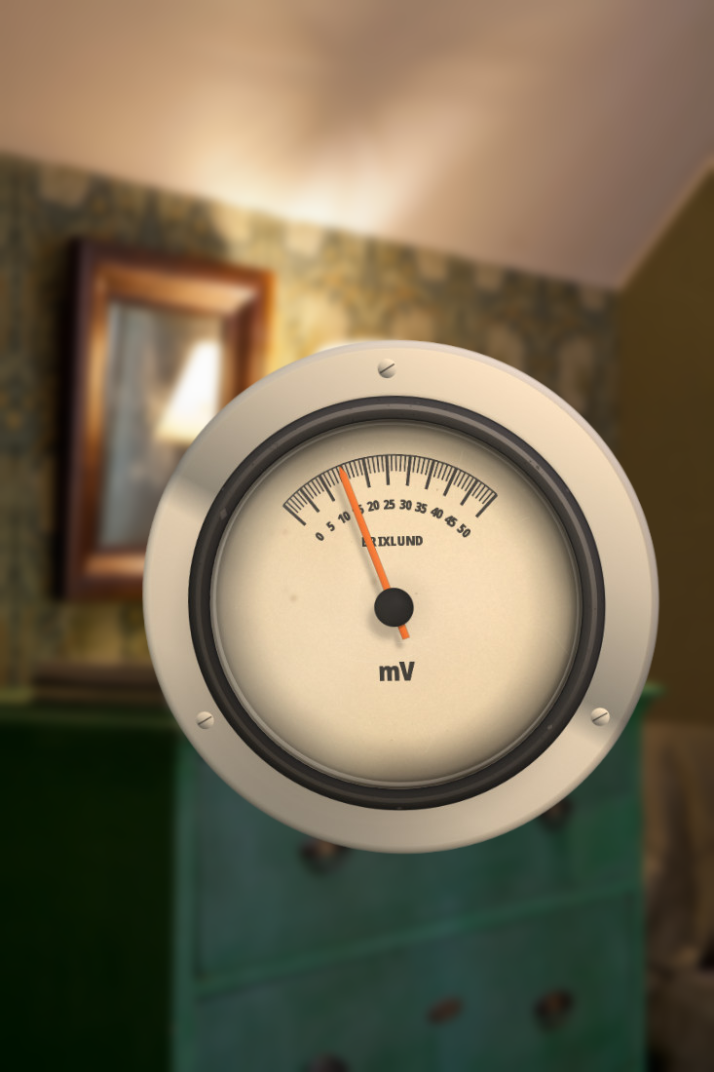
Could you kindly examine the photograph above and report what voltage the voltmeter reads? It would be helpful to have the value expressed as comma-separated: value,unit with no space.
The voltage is 15,mV
